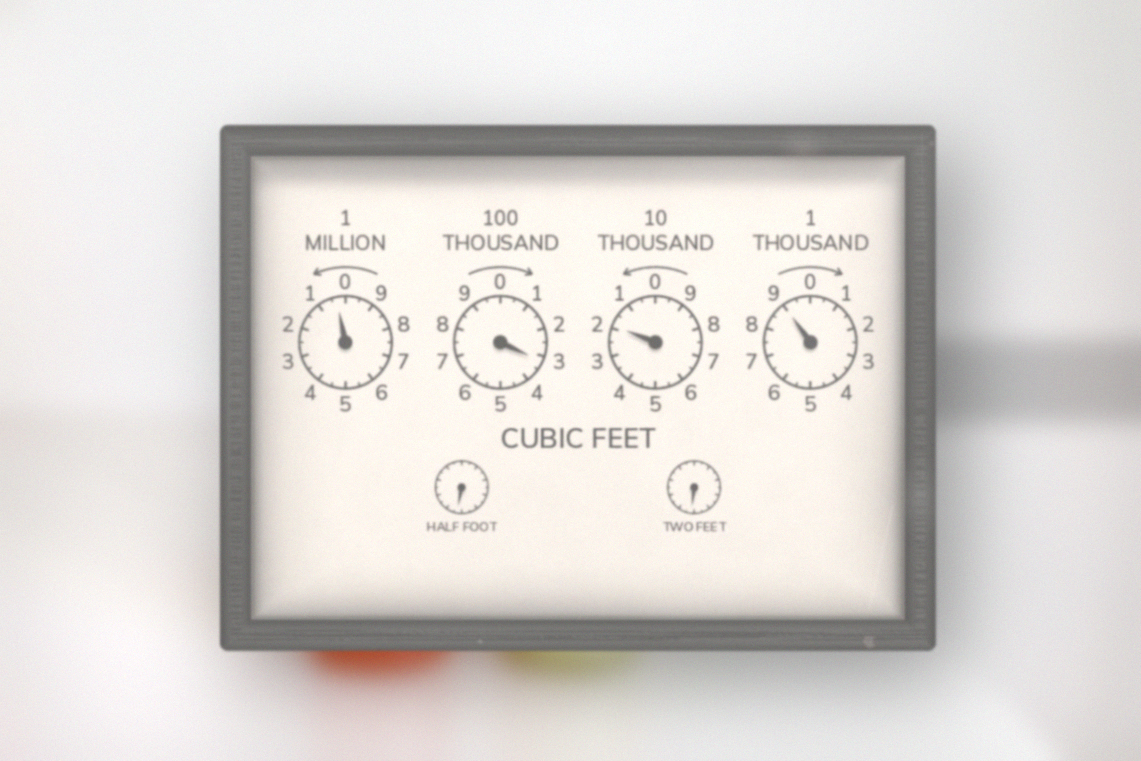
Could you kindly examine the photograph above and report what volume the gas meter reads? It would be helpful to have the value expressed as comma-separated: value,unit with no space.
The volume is 31900,ft³
